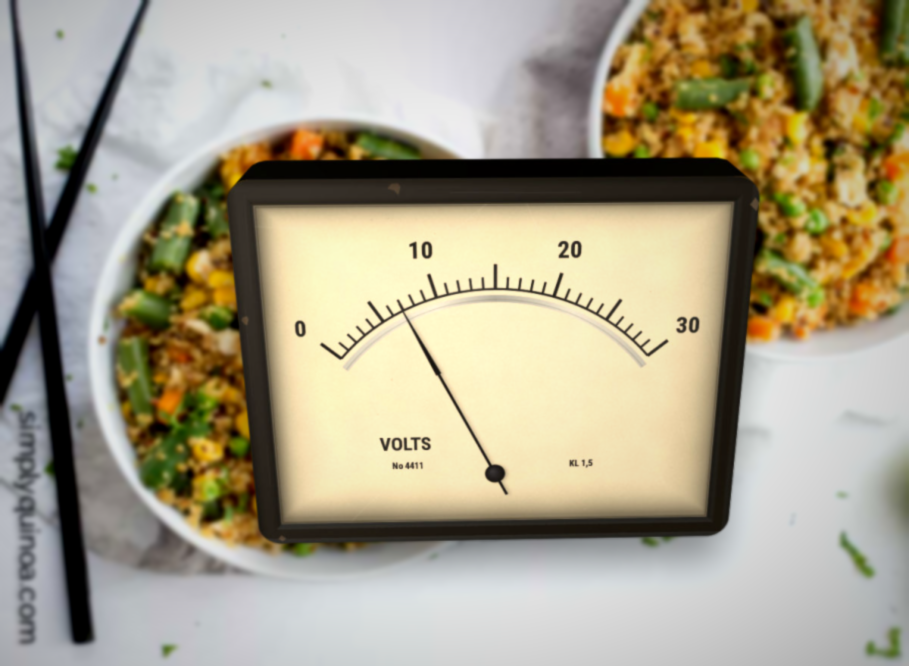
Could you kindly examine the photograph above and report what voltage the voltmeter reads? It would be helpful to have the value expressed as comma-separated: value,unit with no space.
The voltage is 7,V
